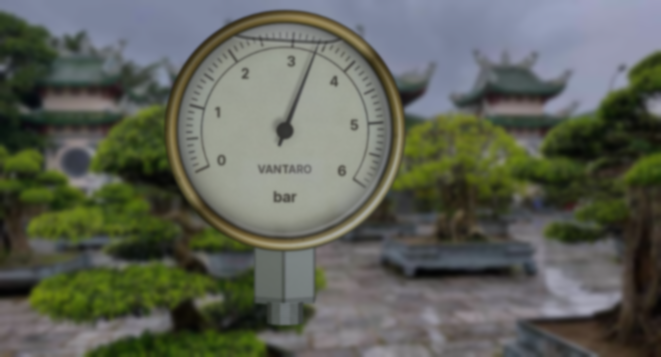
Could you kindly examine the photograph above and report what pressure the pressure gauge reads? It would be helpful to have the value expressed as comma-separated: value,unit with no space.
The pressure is 3.4,bar
